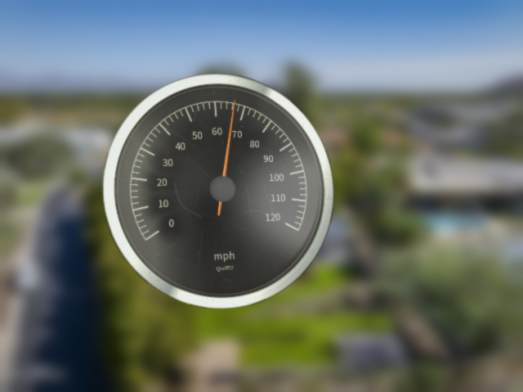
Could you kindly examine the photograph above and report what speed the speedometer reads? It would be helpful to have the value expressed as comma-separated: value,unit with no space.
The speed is 66,mph
